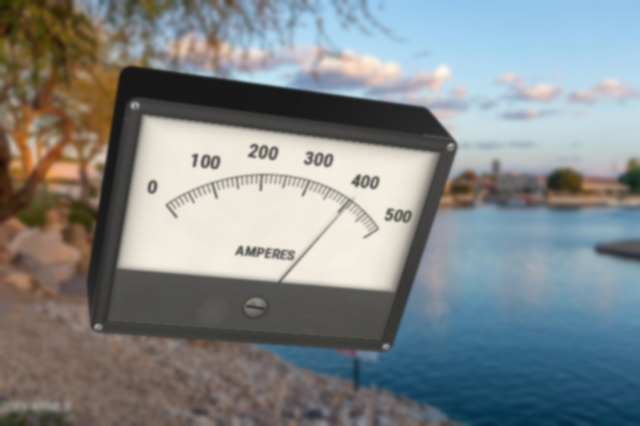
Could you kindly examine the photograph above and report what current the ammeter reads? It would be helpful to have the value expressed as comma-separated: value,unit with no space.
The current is 400,A
